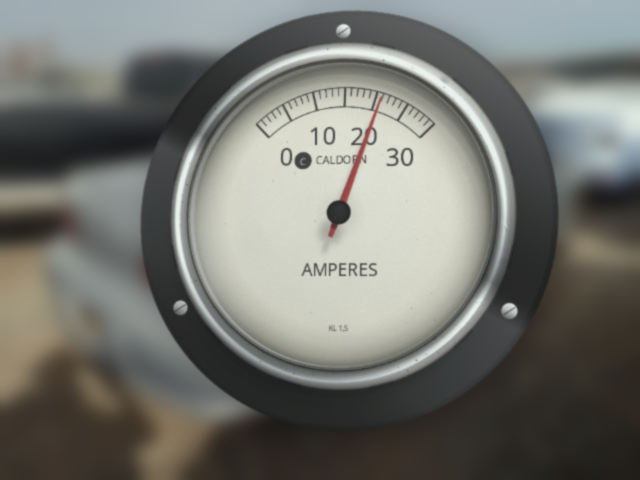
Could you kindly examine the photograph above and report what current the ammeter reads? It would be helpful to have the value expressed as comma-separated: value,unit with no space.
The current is 21,A
